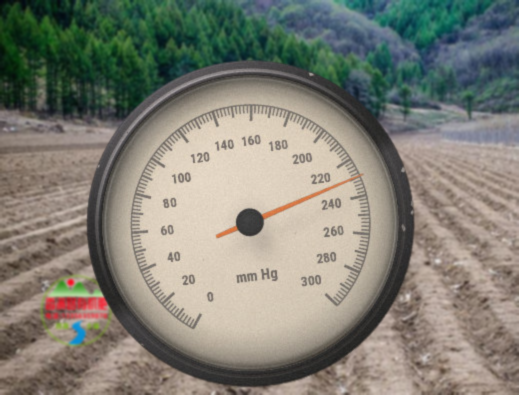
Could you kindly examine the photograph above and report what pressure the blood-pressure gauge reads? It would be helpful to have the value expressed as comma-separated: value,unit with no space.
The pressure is 230,mmHg
